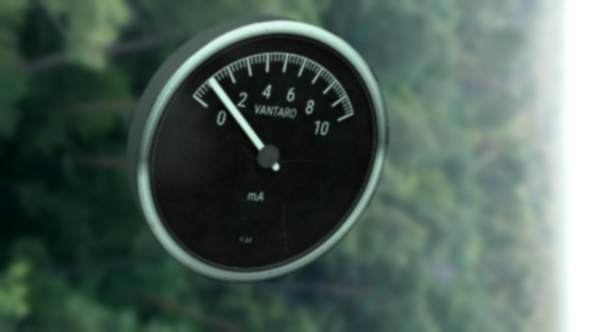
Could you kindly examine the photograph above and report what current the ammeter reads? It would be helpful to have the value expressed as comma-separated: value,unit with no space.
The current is 1,mA
